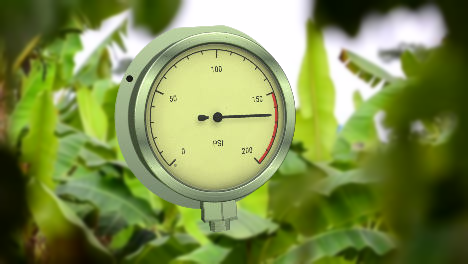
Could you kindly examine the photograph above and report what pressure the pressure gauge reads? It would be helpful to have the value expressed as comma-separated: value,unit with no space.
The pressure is 165,psi
